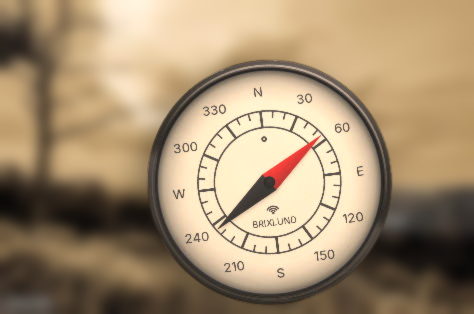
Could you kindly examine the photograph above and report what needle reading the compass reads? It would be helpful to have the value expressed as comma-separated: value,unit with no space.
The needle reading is 55,°
